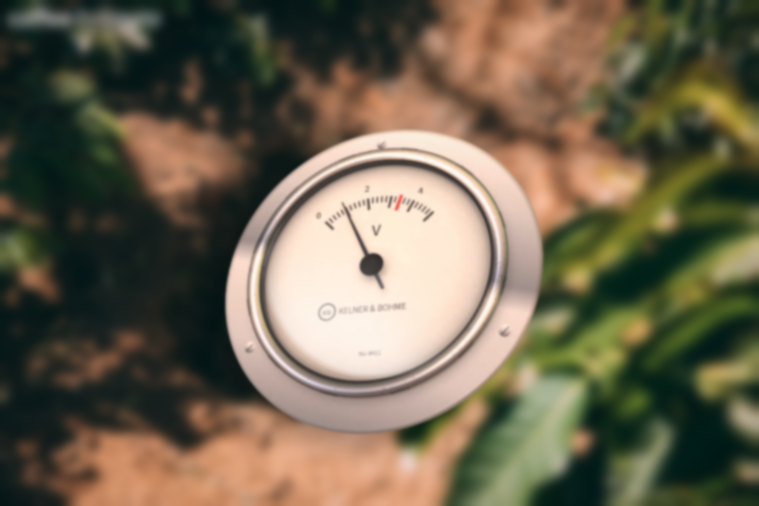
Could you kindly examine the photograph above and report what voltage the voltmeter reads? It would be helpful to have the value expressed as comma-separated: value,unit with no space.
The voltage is 1,V
